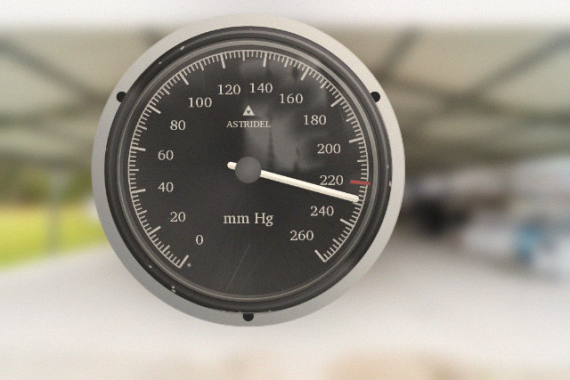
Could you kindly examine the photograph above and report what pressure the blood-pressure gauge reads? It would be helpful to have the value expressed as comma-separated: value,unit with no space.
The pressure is 228,mmHg
